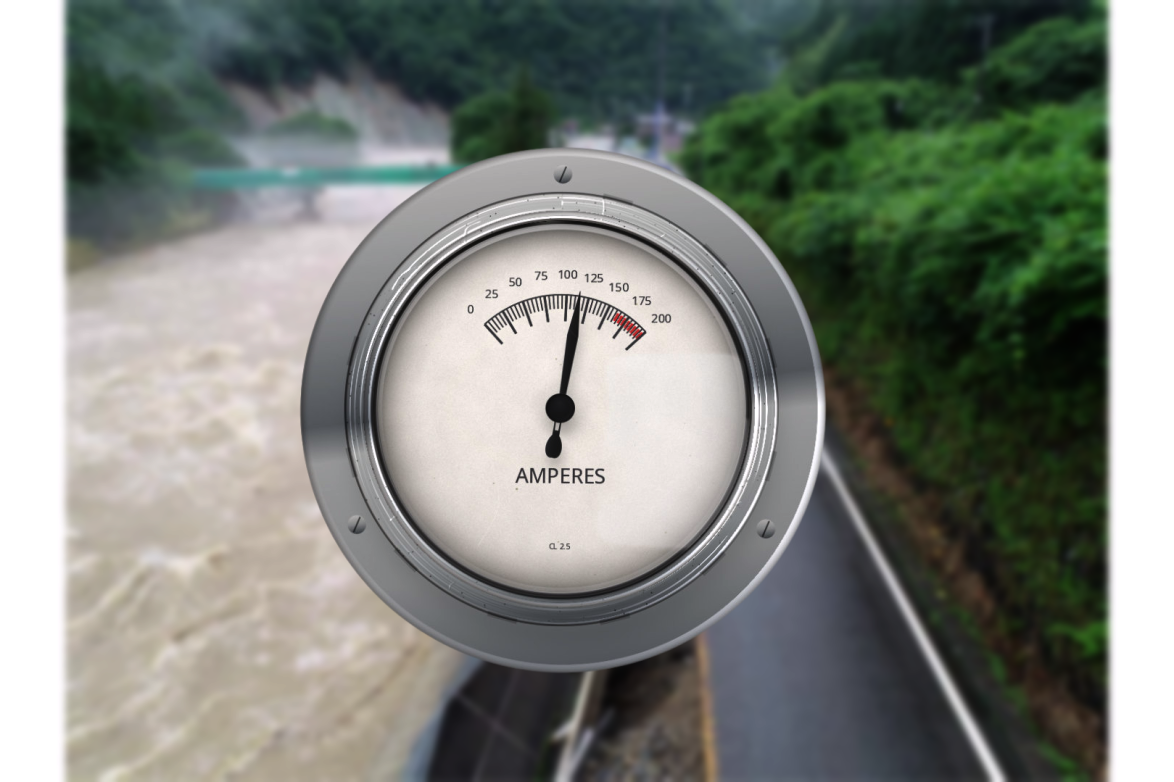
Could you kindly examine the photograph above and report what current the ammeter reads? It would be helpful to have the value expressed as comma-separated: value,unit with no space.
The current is 115,A
